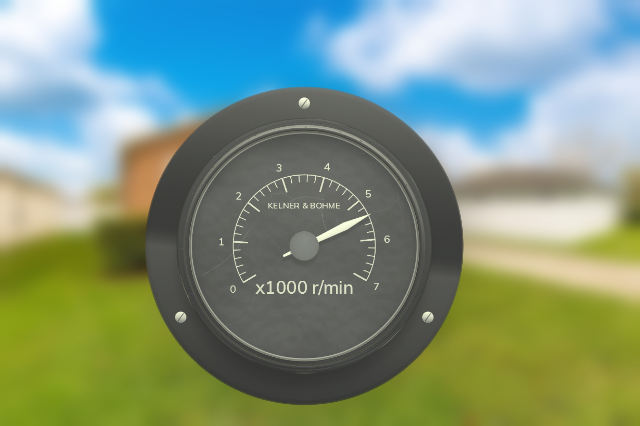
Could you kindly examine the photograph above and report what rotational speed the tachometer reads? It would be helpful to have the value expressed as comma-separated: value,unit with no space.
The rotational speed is 5400,rpm
